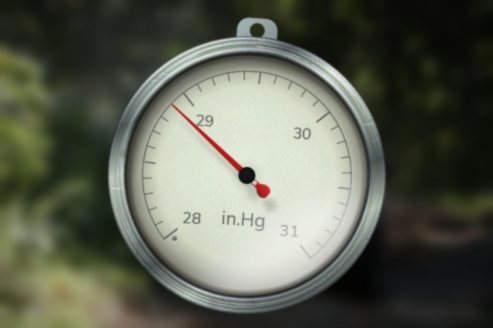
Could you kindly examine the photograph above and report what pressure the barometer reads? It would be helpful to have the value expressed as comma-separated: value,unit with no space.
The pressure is 28.9,inHg
